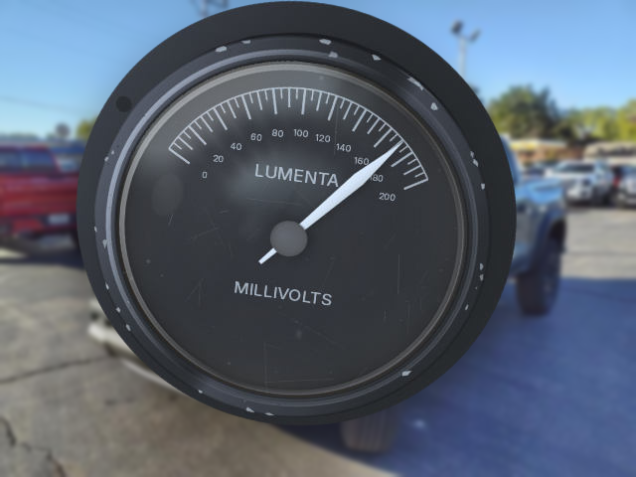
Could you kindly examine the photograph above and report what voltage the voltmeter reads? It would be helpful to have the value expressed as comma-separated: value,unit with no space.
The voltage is 170,mV
